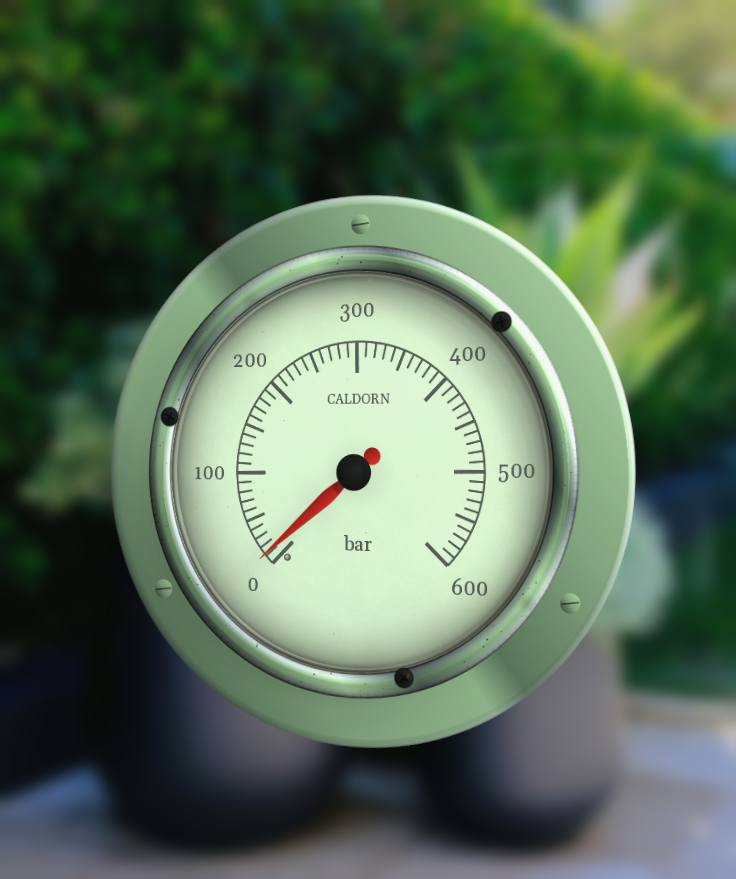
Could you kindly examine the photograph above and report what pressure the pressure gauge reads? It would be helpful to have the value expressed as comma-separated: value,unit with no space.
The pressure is 10,bar
